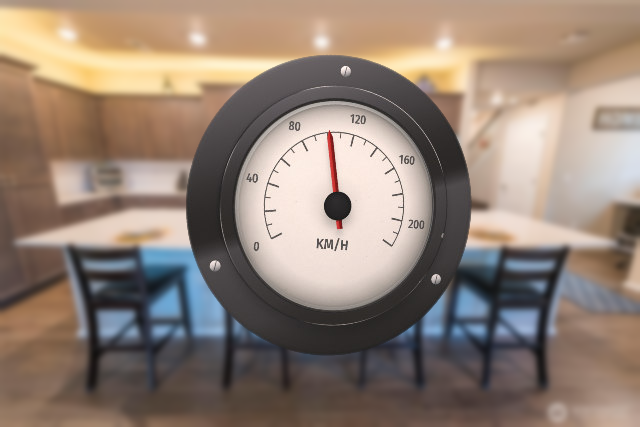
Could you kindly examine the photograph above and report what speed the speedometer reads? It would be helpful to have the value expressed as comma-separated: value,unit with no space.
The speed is 100,km/h
